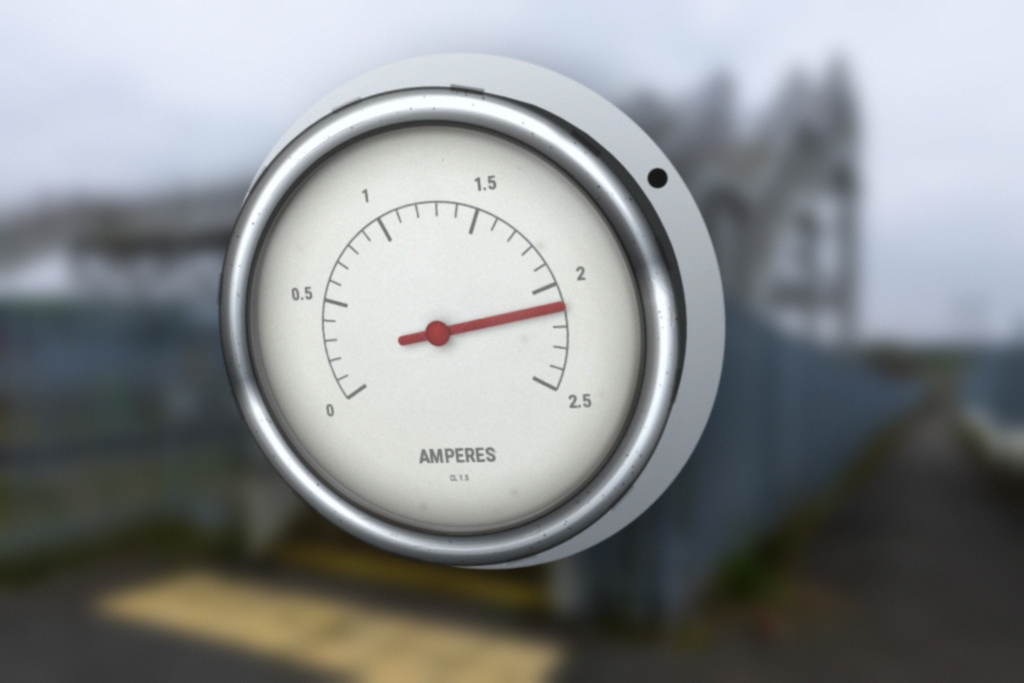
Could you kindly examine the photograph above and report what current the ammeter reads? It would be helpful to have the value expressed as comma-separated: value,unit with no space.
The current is 2.1,A
